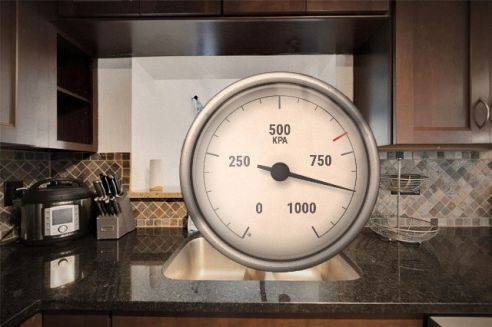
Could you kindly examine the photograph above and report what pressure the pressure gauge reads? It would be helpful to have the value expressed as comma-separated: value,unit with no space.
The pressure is 850,kPa
